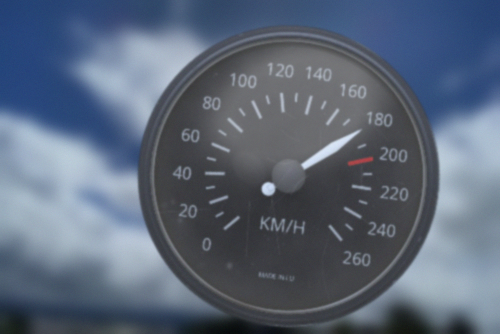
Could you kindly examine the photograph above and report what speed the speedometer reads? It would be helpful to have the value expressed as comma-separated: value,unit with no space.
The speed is 180,km/h
